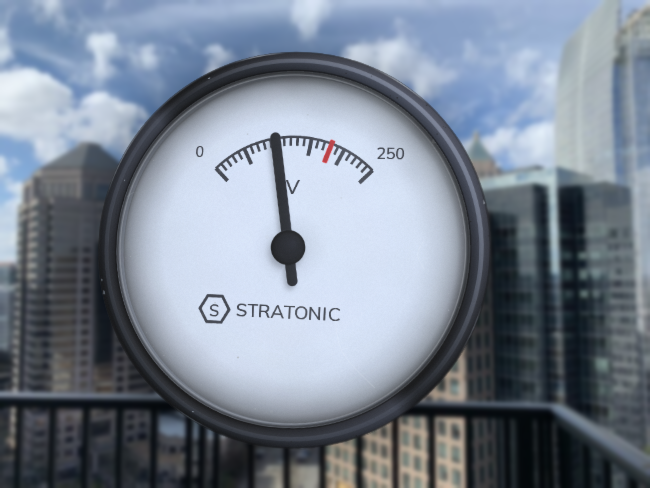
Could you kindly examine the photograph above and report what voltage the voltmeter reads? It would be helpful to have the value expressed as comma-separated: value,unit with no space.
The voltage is 100,V
